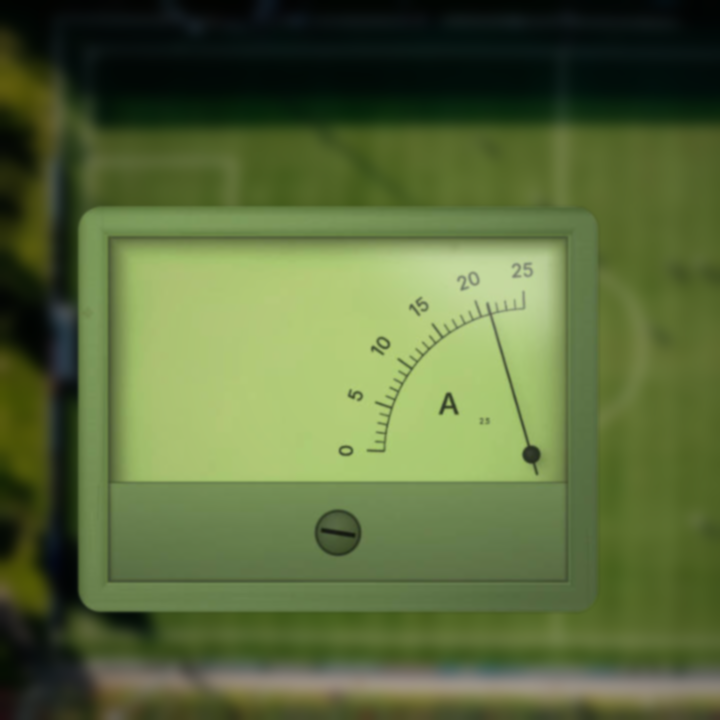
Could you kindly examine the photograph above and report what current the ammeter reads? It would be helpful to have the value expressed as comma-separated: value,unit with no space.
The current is 21,A
